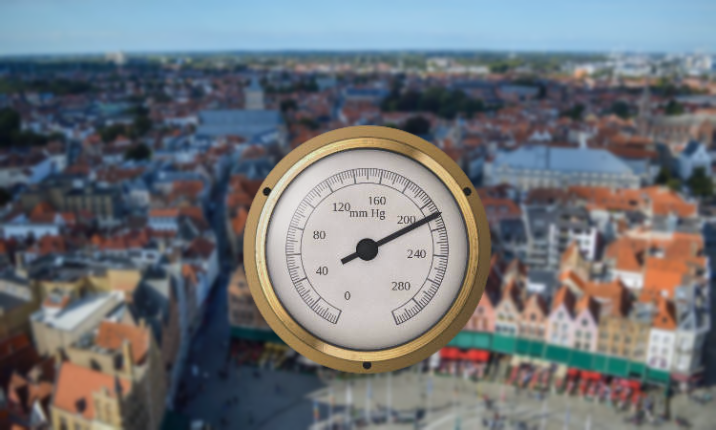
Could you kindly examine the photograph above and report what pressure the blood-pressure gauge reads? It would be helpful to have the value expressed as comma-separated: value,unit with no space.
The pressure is 210,mmHg
